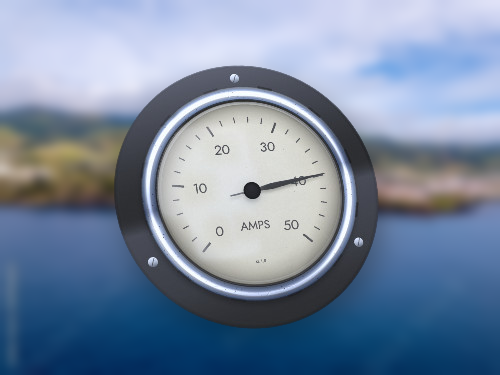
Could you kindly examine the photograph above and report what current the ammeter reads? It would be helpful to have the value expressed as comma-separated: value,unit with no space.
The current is 40,A
